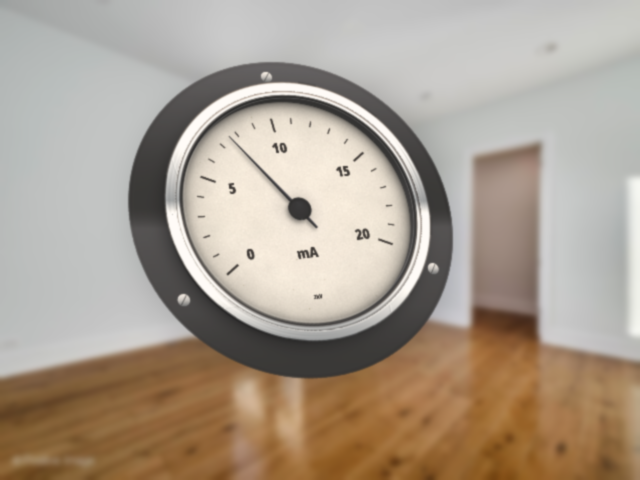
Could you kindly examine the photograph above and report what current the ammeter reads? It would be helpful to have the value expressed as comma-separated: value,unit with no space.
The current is 7.5,mA
